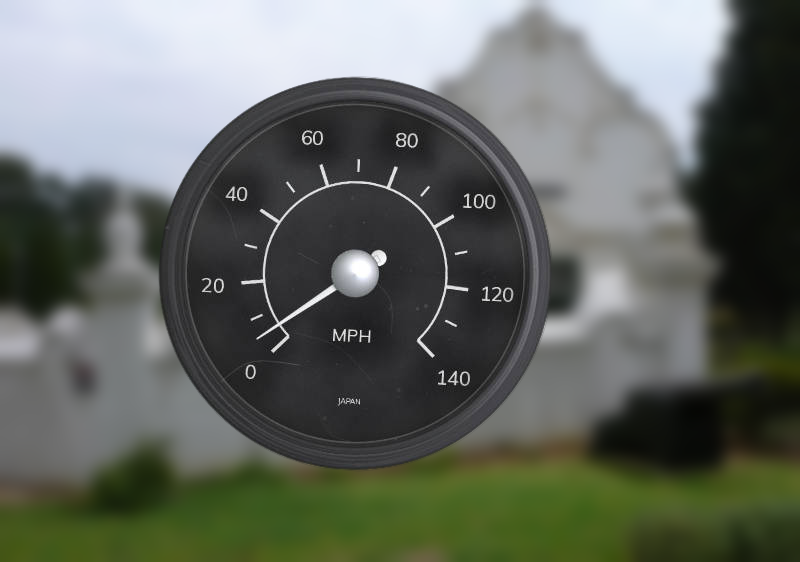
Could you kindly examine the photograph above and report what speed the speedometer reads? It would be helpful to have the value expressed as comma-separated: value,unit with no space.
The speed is 5,mph
